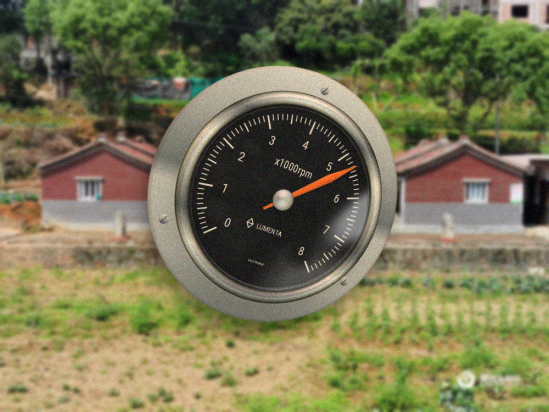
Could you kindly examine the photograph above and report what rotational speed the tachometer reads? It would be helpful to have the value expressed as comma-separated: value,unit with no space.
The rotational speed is 5300,rpm
